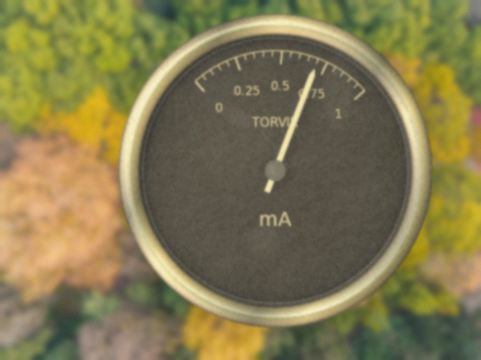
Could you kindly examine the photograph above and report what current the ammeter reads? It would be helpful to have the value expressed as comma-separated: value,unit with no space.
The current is 0.7,mA
